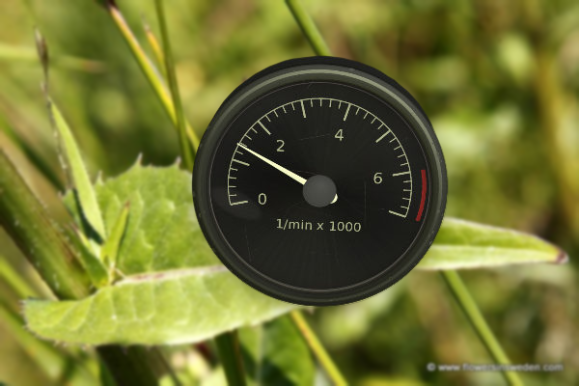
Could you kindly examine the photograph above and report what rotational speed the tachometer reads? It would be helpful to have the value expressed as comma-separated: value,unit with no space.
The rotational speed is 1400,rpm
